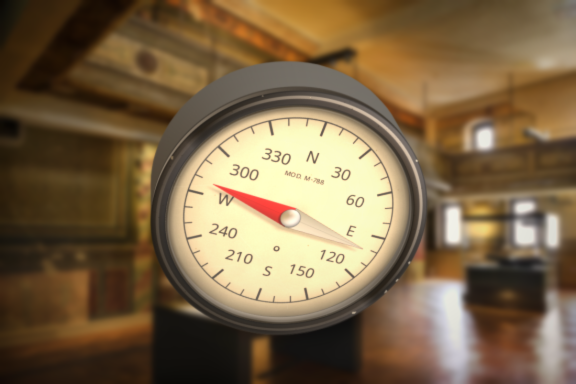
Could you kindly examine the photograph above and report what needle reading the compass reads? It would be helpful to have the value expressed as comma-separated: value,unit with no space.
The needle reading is 280,°
